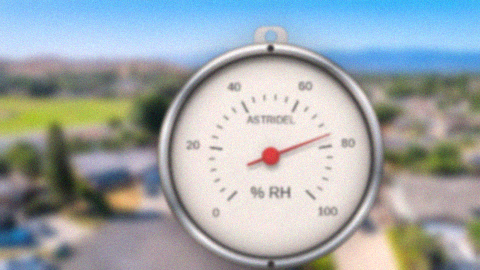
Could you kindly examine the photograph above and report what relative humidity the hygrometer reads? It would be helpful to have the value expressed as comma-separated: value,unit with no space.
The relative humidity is 76,%
